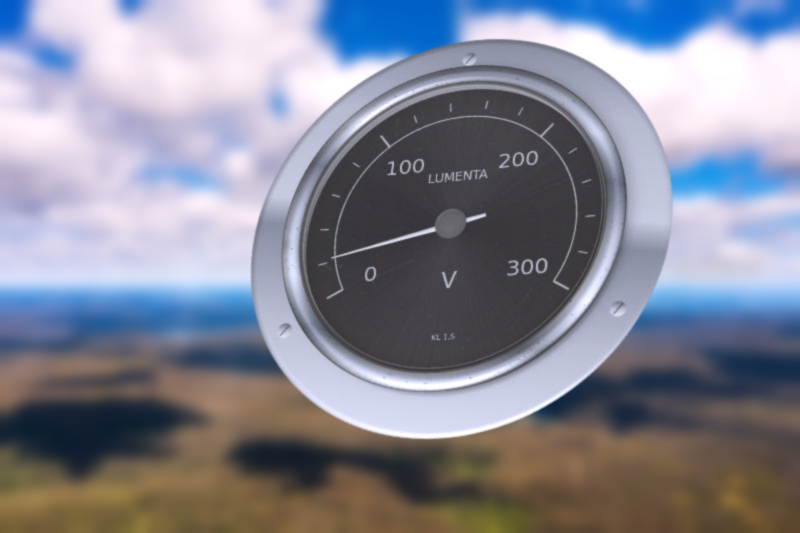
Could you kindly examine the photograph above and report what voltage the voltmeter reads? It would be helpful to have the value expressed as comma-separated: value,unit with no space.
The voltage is 20,V
